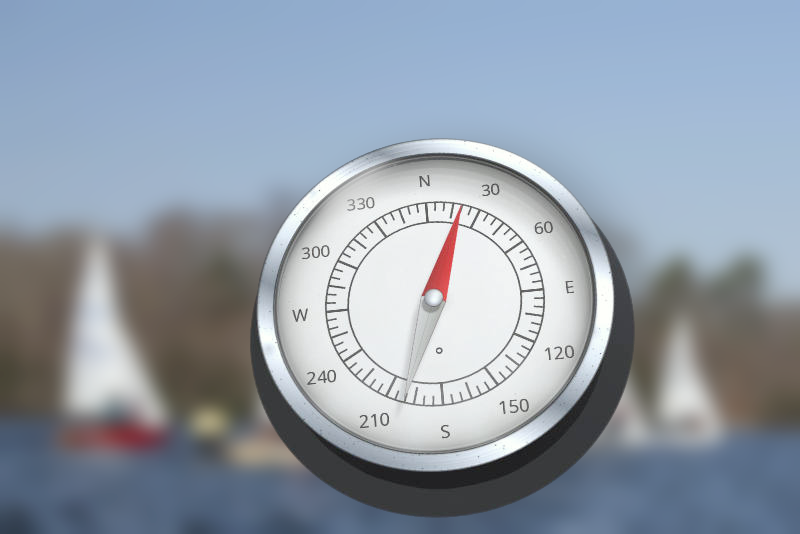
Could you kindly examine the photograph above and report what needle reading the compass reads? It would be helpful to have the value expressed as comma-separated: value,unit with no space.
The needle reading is 20,°
